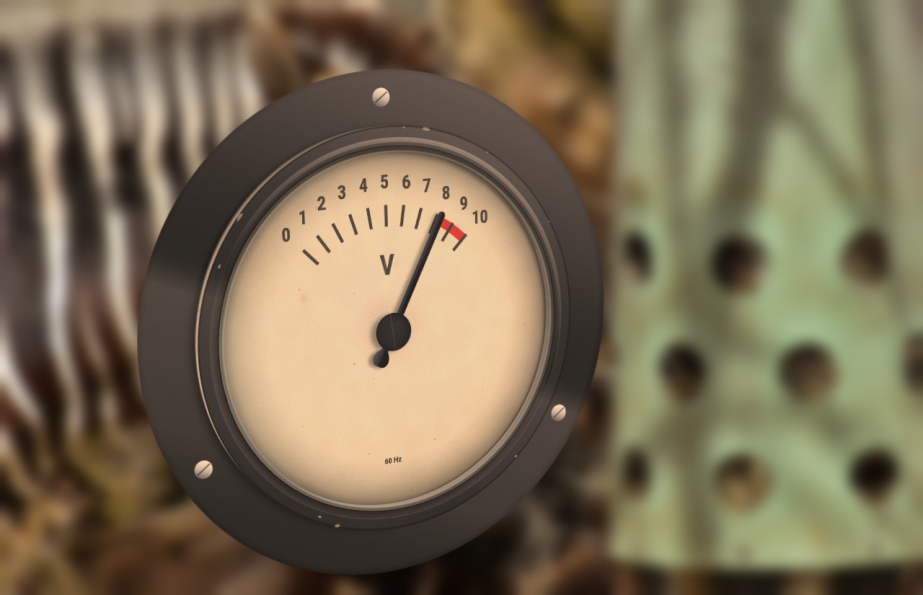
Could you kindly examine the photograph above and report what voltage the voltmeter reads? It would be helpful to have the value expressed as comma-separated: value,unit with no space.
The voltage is 8,V
